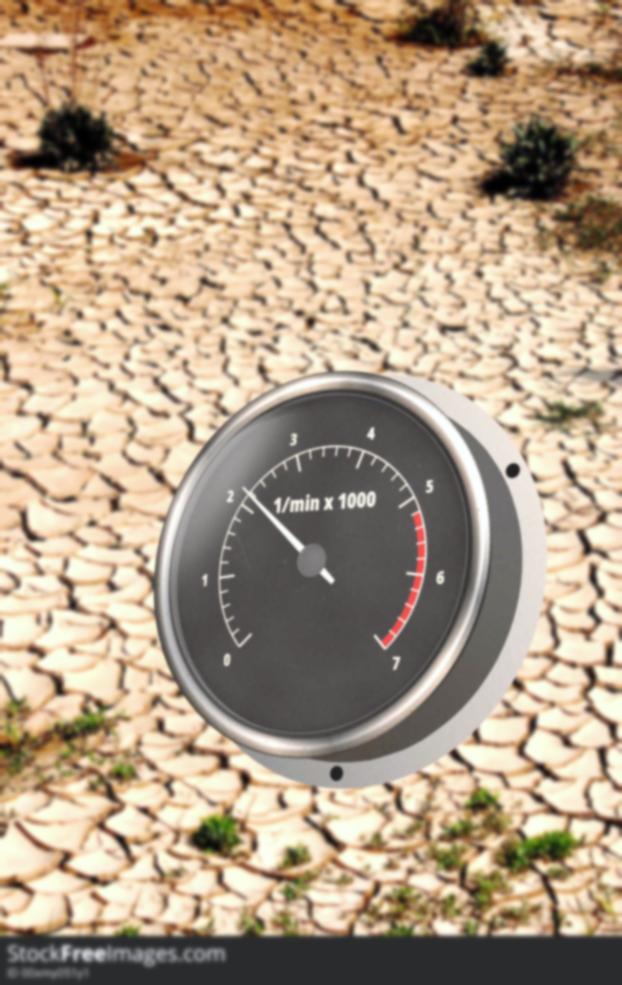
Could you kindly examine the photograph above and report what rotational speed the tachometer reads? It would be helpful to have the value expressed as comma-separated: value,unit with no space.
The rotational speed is 2200,rpm
